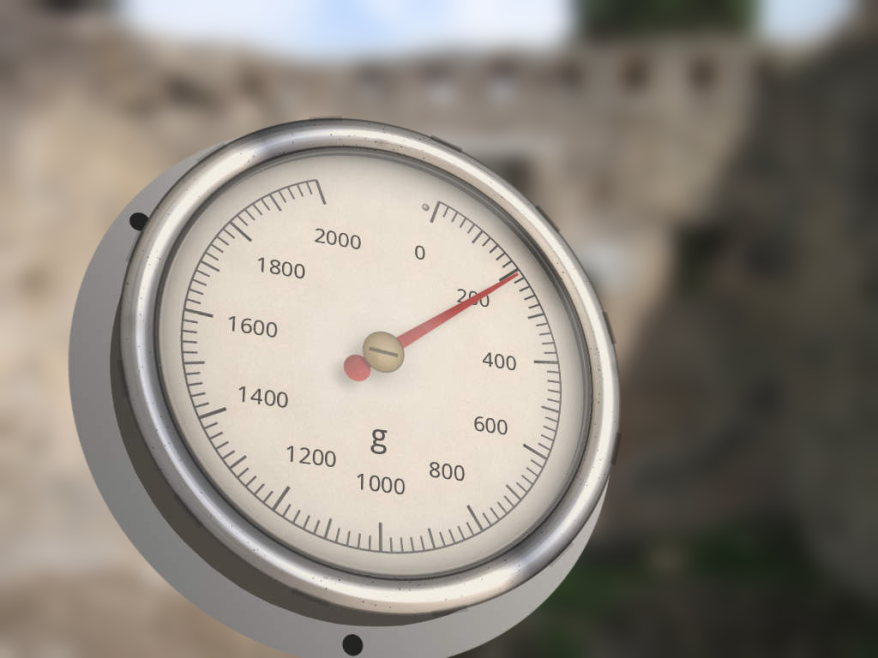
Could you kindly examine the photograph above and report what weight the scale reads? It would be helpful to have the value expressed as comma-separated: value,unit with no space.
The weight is 210,g
